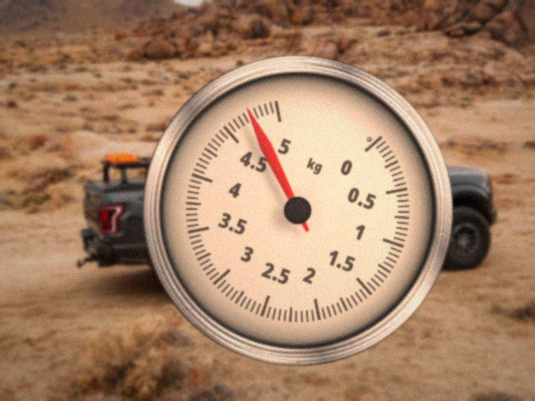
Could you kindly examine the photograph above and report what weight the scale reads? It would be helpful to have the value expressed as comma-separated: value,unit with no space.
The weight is 4.75,kg
